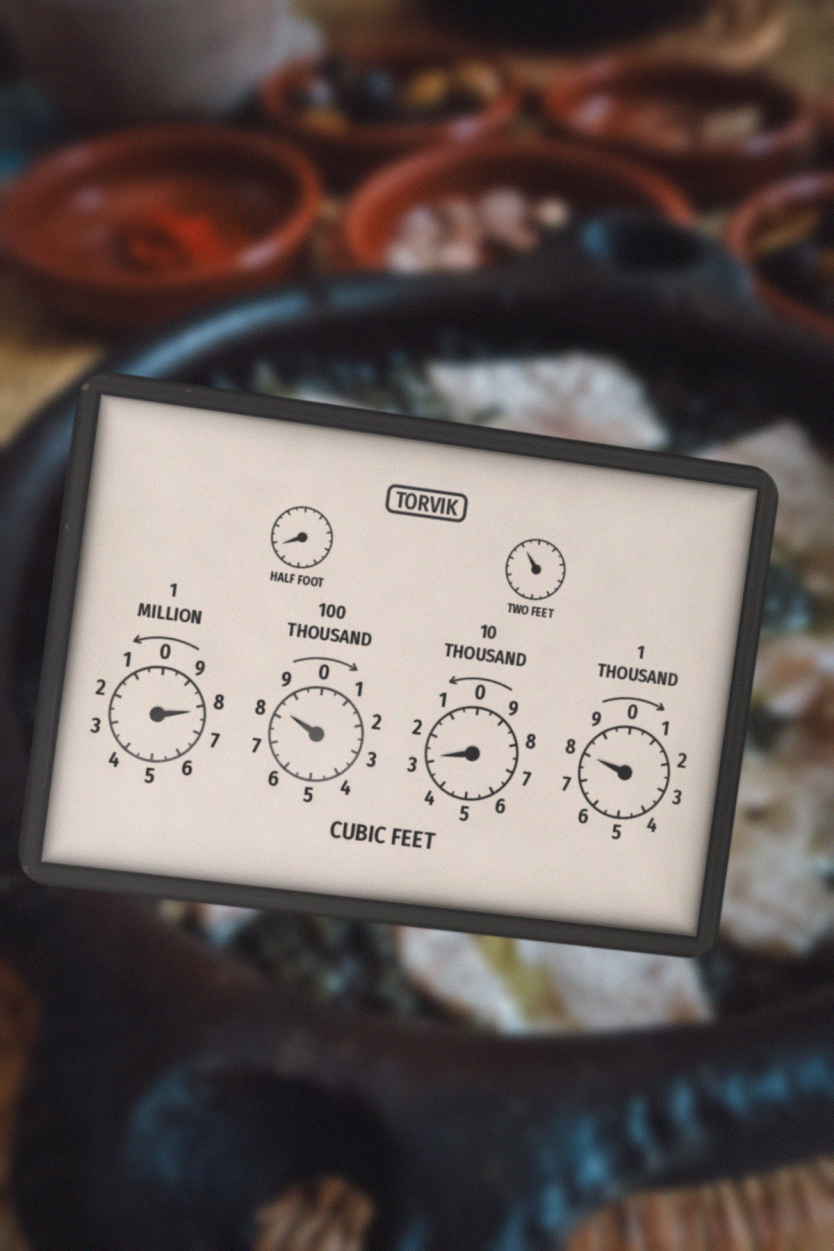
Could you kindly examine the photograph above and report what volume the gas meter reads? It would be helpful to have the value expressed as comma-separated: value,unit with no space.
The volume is 782800,ft³
